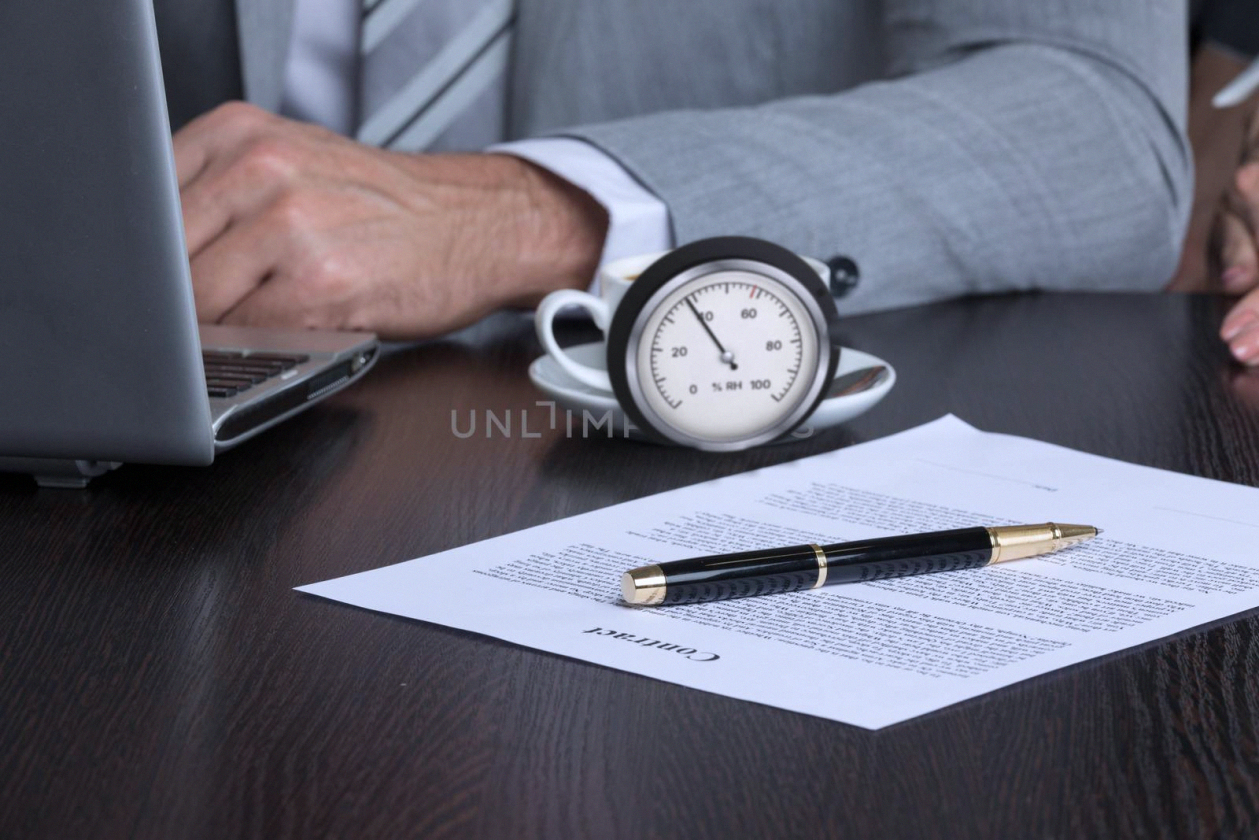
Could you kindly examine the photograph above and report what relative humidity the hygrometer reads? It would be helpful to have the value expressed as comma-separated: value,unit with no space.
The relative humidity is 38,%
